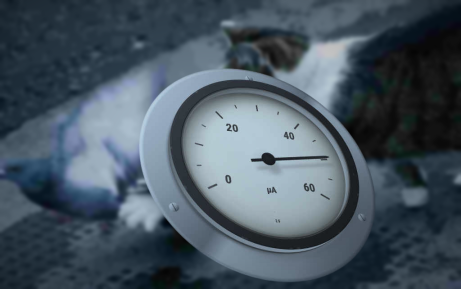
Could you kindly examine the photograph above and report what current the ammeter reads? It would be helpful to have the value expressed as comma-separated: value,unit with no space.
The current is 50,µA
